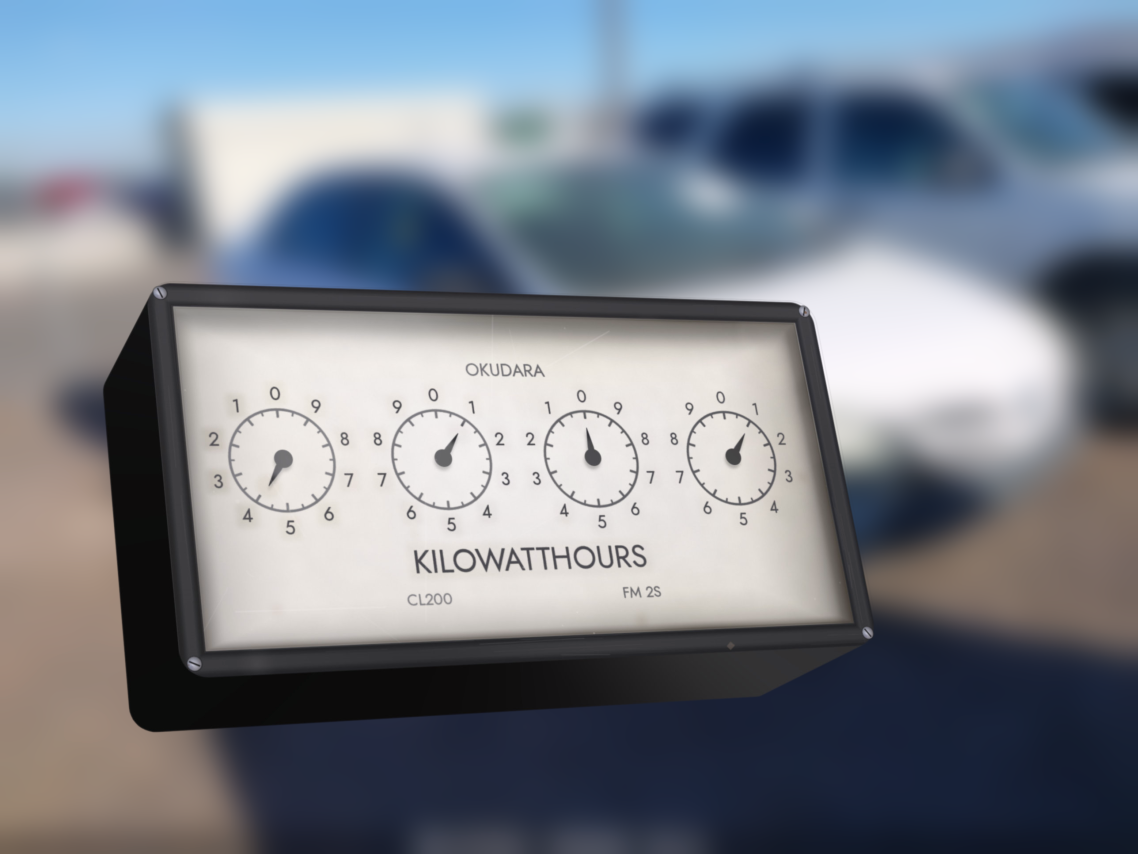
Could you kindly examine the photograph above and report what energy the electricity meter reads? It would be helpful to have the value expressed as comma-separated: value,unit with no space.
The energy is 4101,kWh
